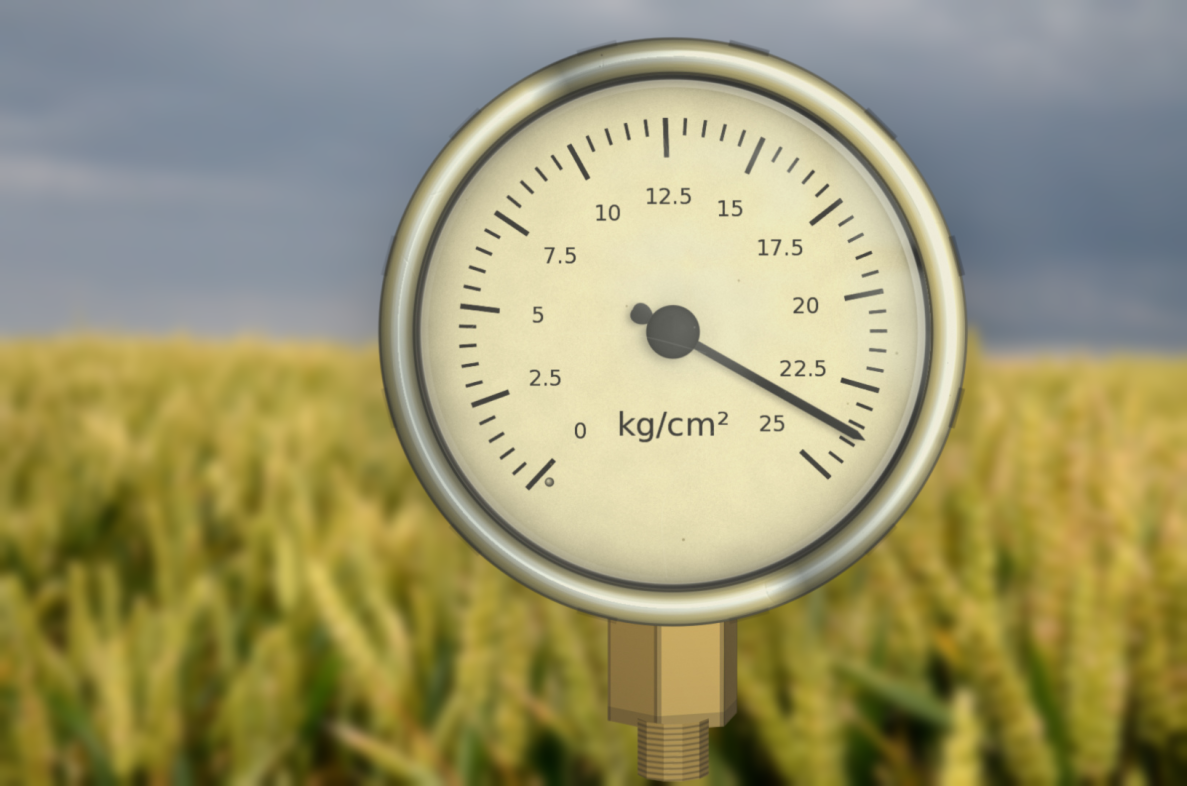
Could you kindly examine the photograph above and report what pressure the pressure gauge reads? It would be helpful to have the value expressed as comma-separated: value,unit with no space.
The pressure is 23.75,kg/cm²
